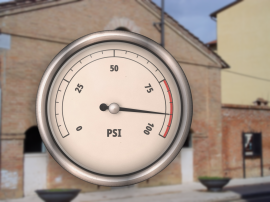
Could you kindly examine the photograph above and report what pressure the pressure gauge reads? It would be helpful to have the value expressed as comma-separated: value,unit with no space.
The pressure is 90,psi
